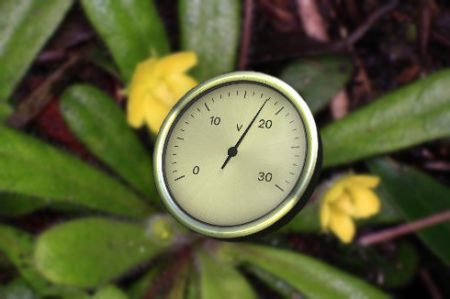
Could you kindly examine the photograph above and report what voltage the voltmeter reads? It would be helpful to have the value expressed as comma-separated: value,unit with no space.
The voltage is 18,V
